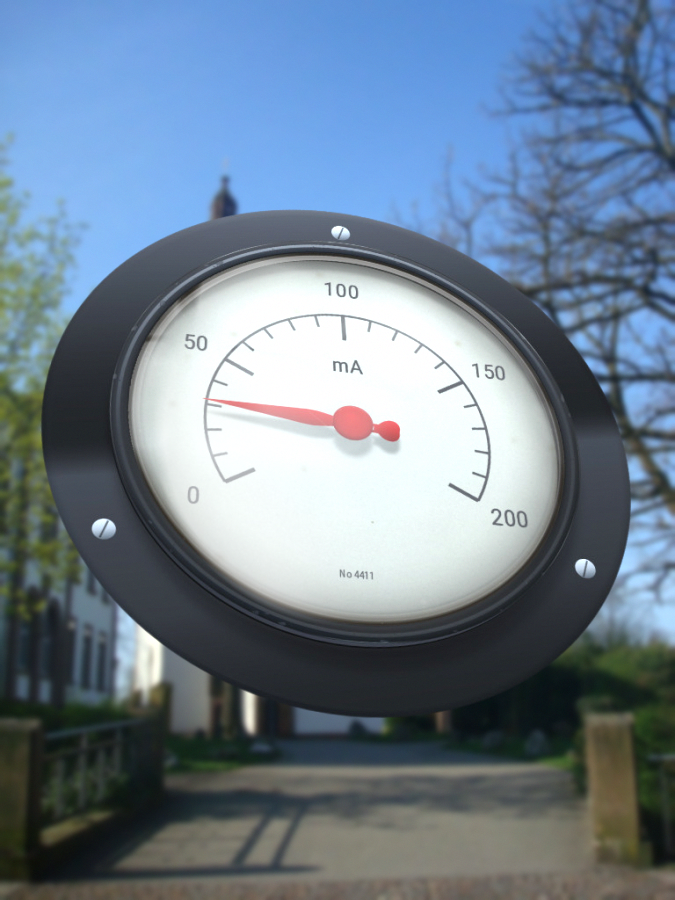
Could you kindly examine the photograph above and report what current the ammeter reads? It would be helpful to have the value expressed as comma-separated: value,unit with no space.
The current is 30,mA
